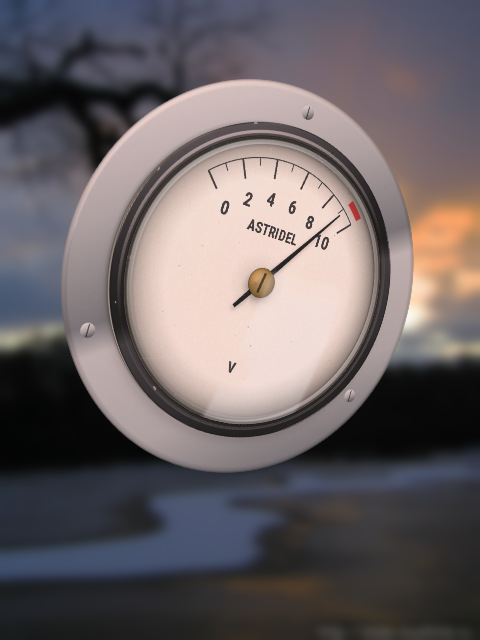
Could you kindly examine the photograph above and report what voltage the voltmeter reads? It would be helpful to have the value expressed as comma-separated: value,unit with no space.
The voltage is 9,V
